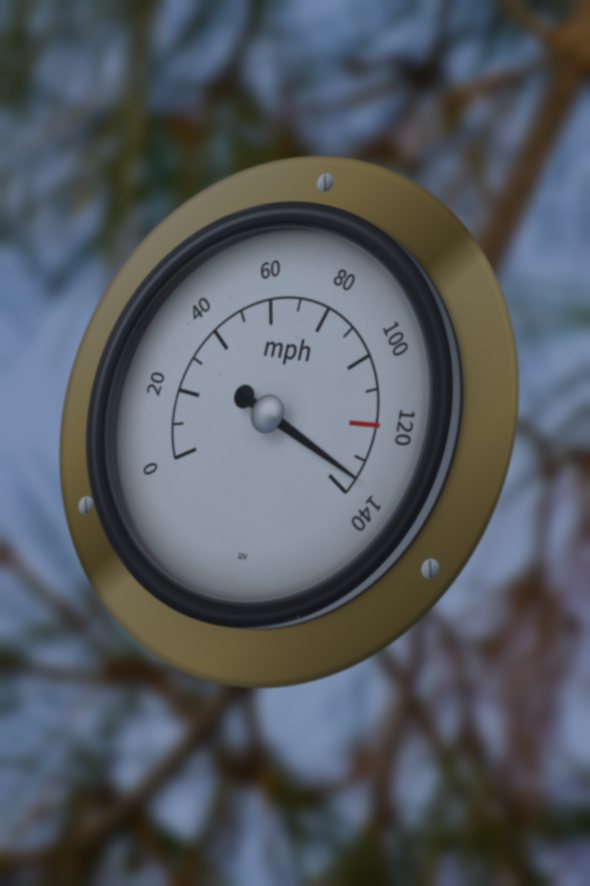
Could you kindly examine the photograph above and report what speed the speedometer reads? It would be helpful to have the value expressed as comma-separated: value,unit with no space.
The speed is 135,mph
